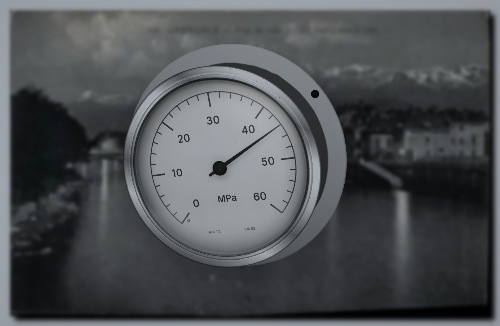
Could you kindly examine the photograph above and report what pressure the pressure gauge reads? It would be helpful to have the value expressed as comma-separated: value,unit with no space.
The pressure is 44,MPa
